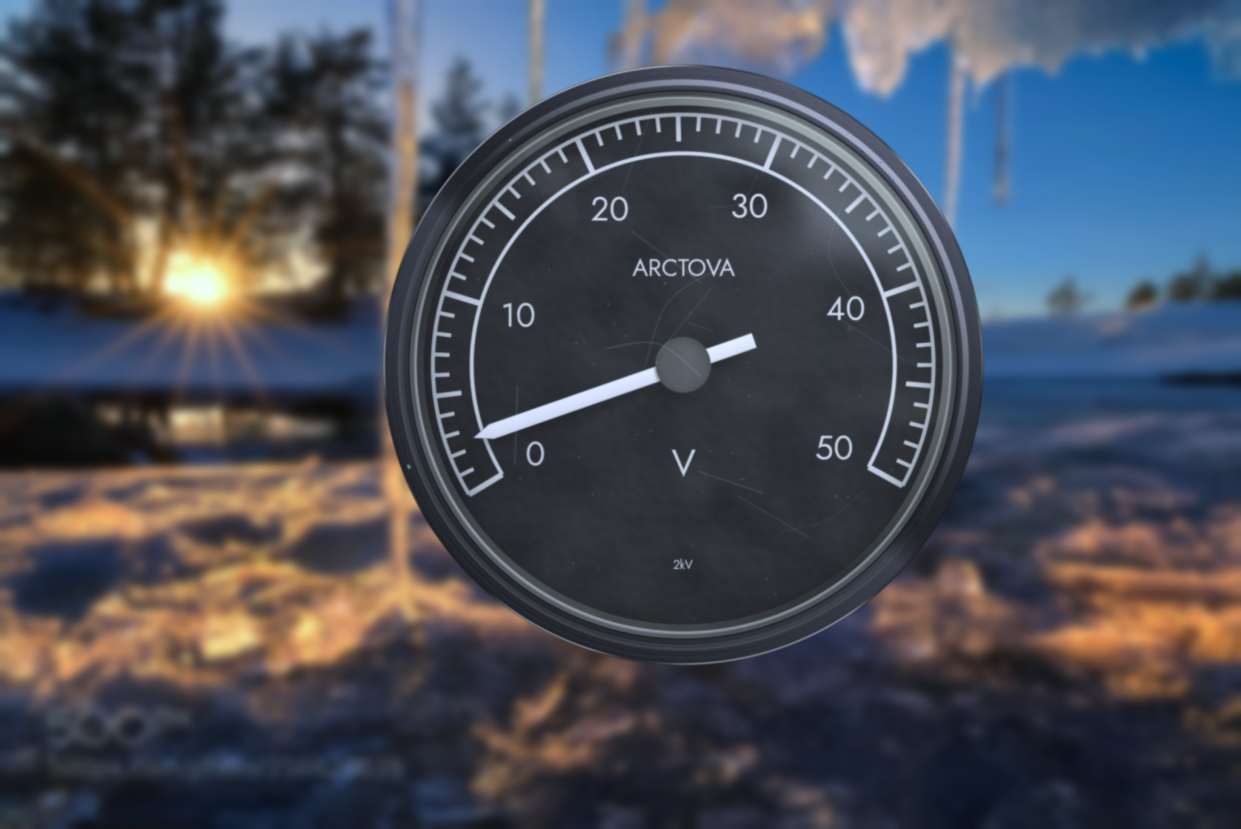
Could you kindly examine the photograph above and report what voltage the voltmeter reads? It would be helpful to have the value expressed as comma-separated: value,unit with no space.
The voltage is 2.5,V
